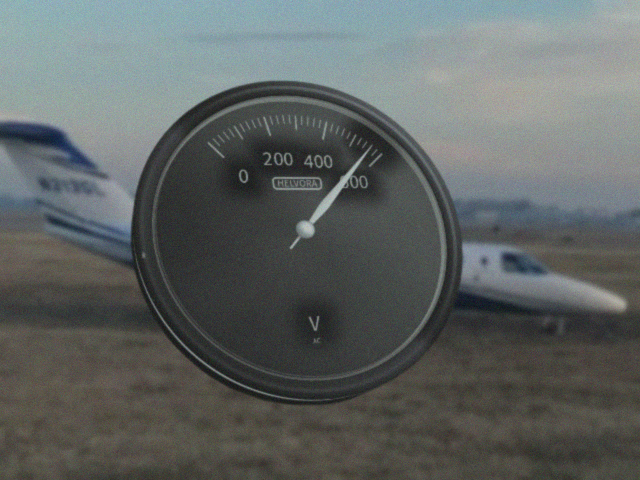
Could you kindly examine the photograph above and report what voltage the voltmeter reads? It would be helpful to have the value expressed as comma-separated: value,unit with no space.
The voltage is 560,V
